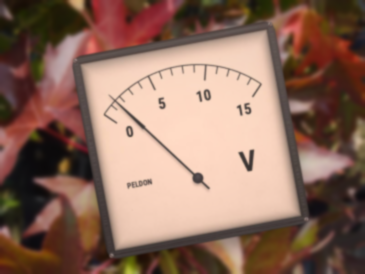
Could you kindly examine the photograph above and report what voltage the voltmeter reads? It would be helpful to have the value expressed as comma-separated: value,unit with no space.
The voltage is 1.5,V
